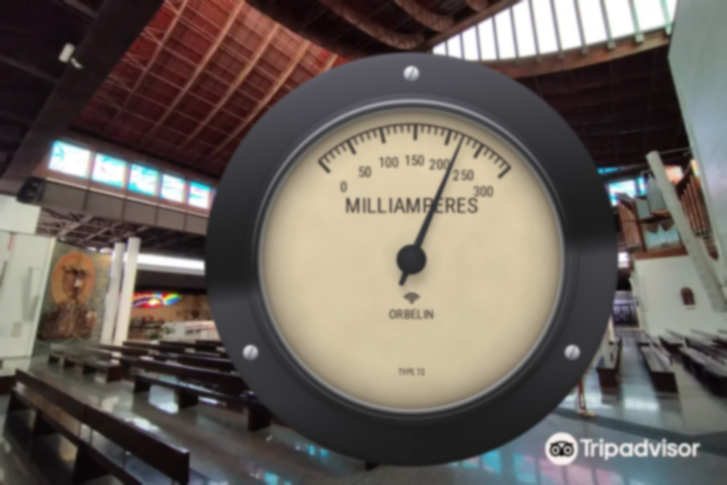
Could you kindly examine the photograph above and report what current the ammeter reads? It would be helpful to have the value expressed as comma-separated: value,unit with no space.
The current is 220,mA
